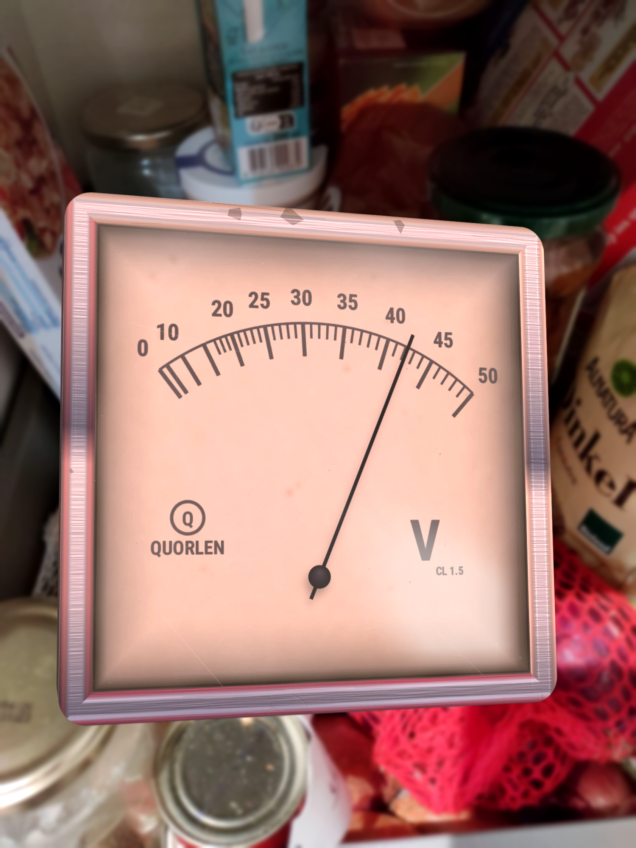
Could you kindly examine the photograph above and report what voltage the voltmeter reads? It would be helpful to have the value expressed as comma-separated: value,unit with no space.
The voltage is 42,V
